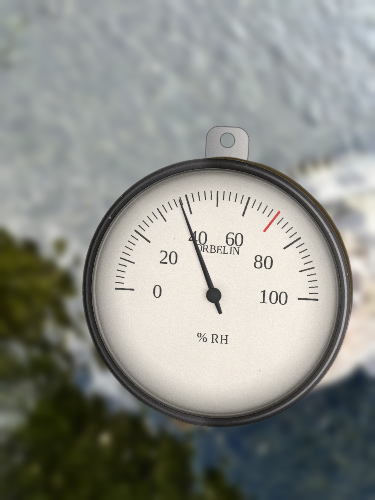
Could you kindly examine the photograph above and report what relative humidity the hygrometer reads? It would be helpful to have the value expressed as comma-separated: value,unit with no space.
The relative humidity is 38,%
